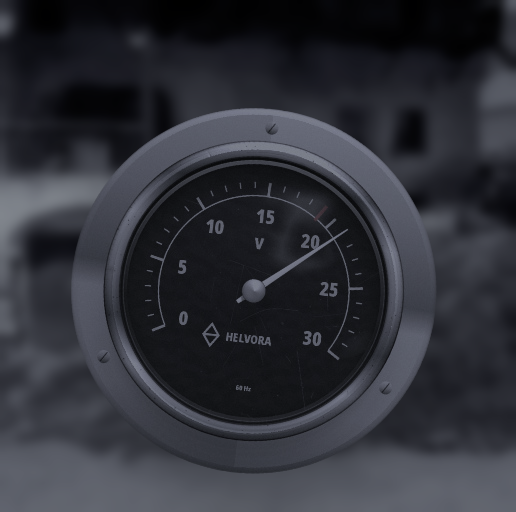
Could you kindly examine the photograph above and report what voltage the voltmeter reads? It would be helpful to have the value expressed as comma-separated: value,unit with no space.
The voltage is 21,V
